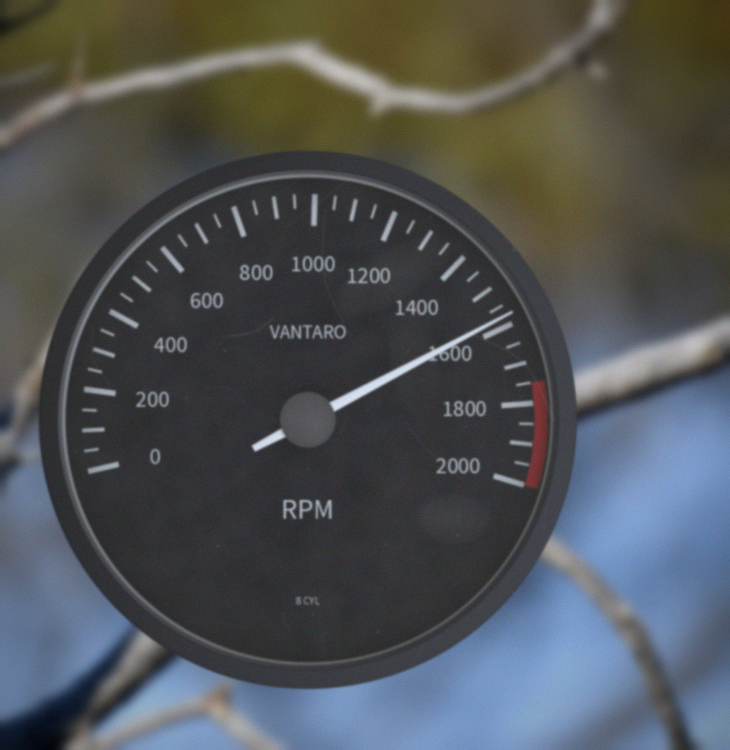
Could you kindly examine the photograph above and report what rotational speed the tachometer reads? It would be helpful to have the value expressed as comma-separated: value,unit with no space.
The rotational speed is 1575,rpm
